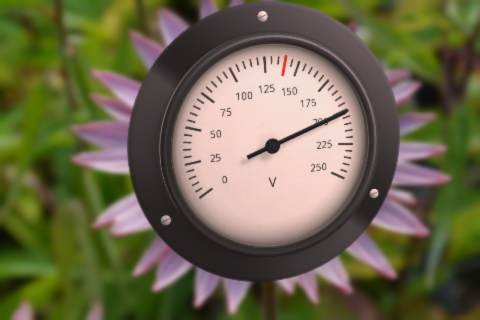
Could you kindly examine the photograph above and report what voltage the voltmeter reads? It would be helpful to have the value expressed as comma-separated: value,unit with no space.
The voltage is 200,V
